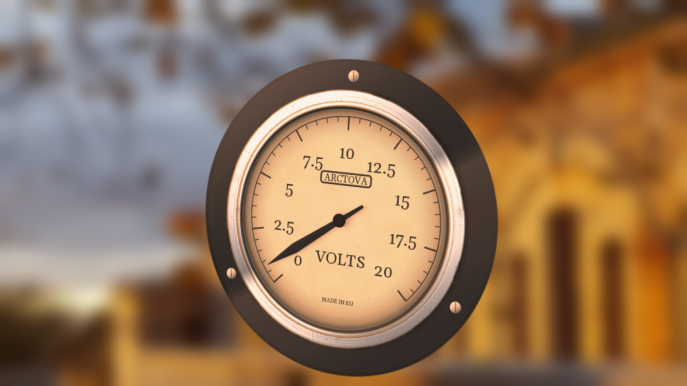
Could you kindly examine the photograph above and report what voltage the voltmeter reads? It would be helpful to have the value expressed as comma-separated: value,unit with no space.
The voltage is 0.75,V
